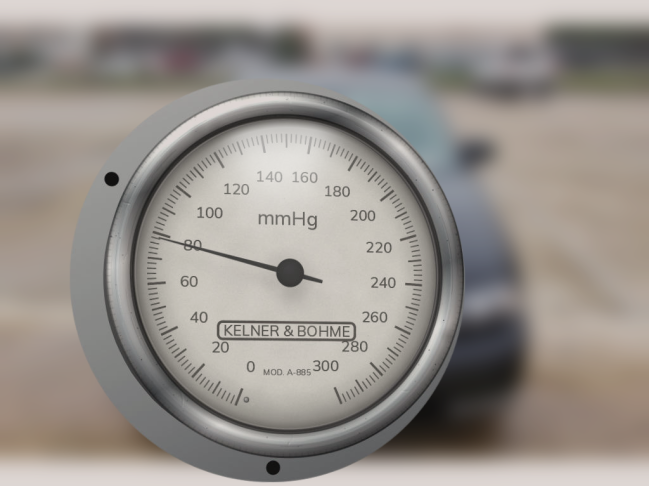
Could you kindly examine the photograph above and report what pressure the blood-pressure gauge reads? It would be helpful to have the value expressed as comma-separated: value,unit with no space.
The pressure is 78,mmHg
